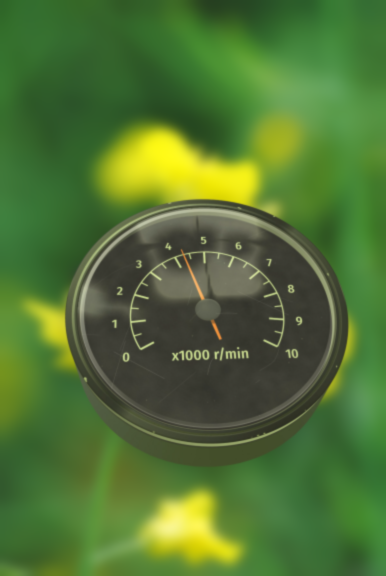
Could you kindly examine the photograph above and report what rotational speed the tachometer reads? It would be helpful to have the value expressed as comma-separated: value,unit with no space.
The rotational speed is 4250,rpm
